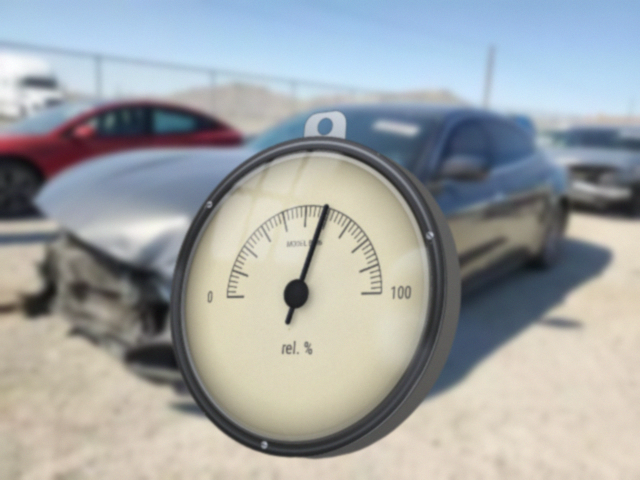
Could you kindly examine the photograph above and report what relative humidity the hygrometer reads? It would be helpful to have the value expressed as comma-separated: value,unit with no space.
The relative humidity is 60,%
